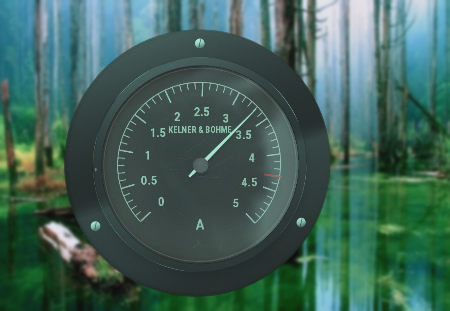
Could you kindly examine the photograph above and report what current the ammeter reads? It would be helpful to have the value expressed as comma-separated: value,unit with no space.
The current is 3.3,A
